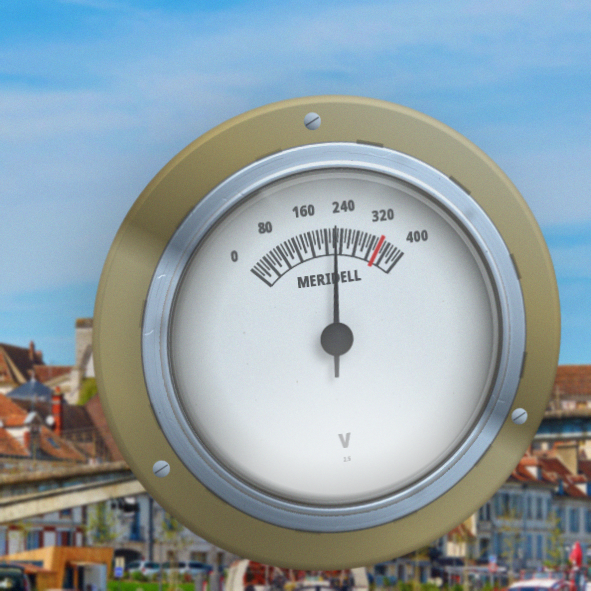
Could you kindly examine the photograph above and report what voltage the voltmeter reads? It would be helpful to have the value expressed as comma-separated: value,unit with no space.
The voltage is 220,V
